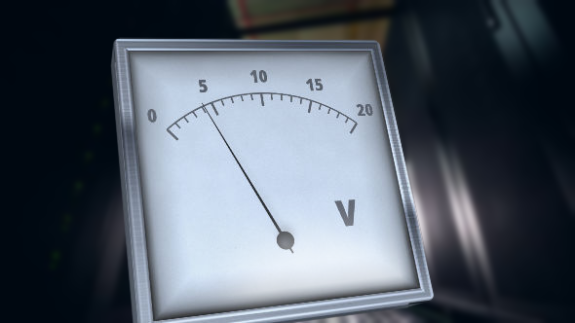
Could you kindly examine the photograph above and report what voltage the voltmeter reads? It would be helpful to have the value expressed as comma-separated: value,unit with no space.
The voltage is 4,V
